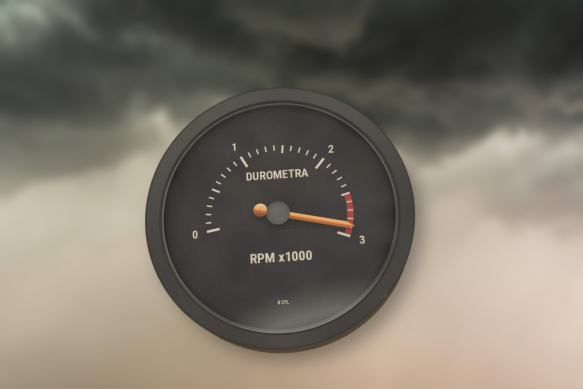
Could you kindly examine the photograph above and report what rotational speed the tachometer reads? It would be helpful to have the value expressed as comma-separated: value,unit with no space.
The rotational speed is 2900,rpm
